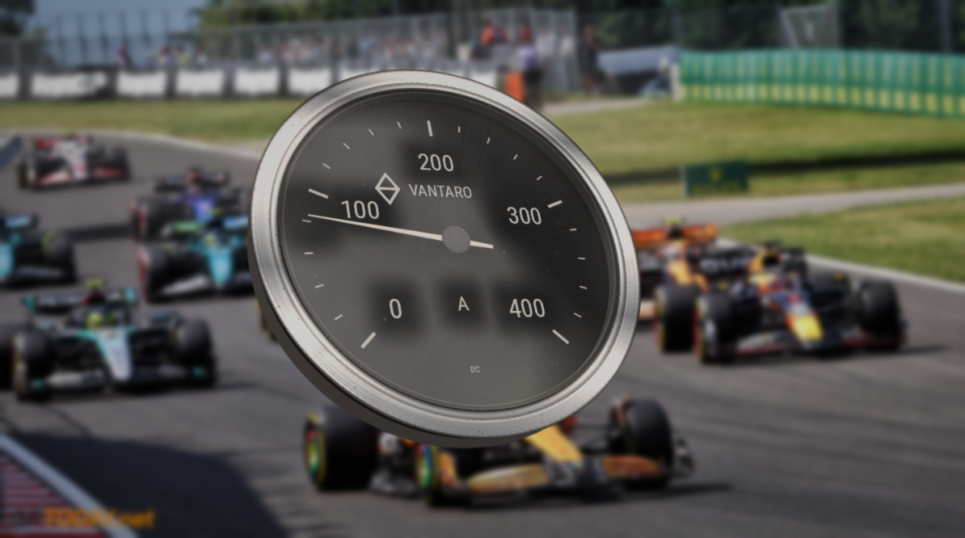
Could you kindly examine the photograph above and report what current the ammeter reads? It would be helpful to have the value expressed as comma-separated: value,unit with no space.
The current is 80,A
